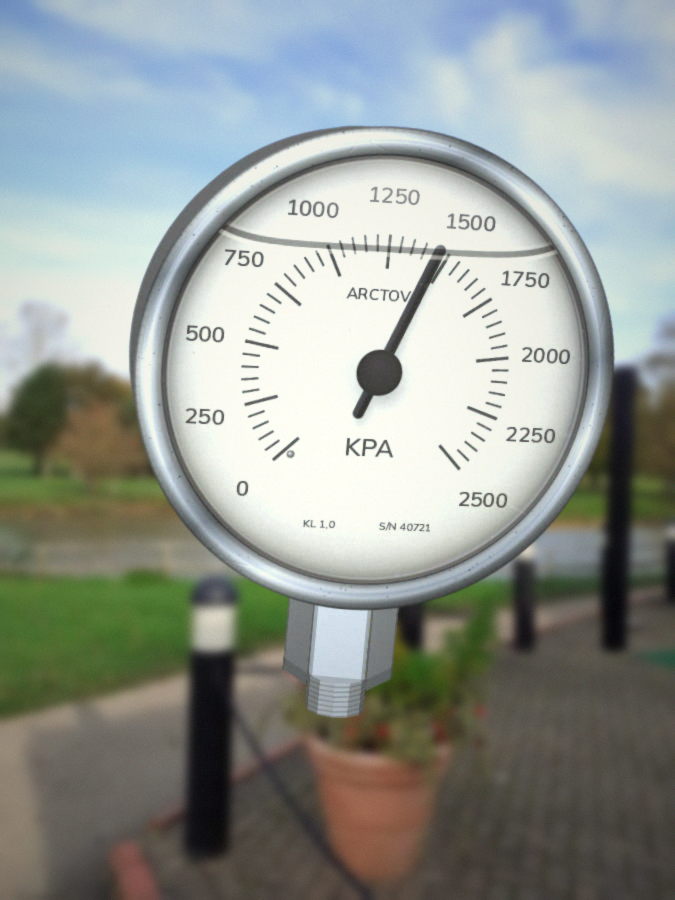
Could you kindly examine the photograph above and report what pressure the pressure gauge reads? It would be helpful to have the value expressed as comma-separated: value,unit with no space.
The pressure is 1450,kPa
